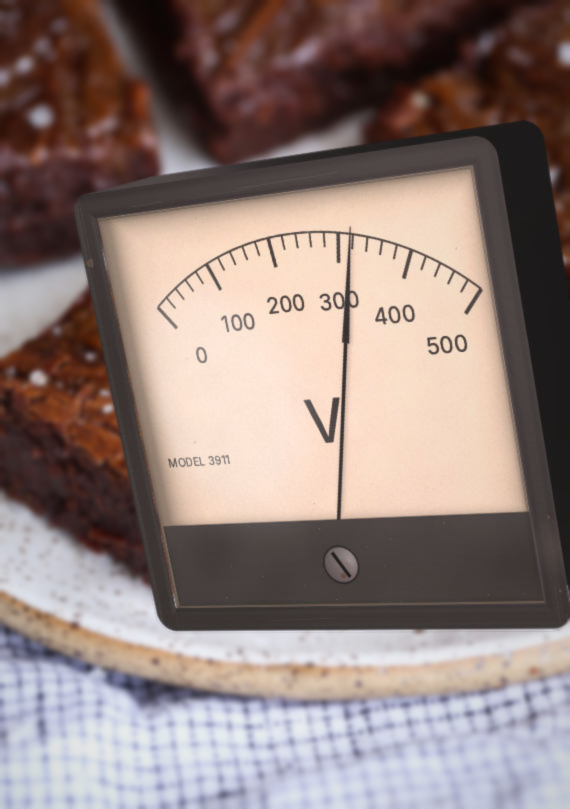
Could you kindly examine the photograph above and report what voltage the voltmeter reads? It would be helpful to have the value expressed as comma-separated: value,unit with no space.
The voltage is 320,V
